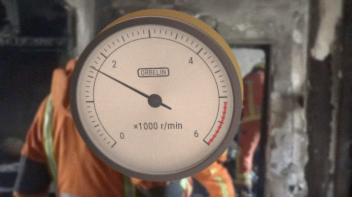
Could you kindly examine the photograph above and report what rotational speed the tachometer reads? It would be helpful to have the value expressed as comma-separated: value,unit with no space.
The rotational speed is 1700,rpm
